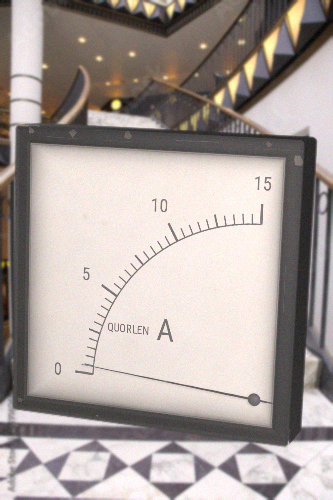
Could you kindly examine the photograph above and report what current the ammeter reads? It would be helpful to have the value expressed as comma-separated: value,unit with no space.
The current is 0.5,A
